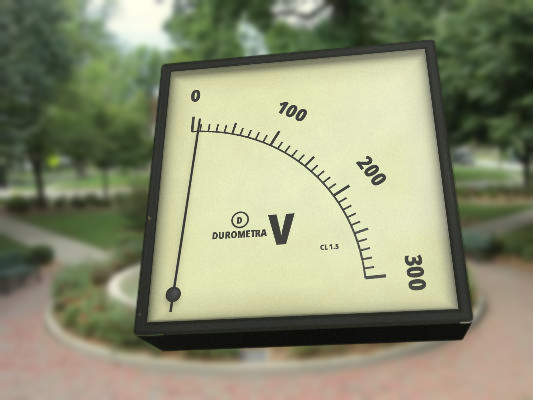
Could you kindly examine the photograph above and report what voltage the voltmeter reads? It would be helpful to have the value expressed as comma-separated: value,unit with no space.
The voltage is 10,V
